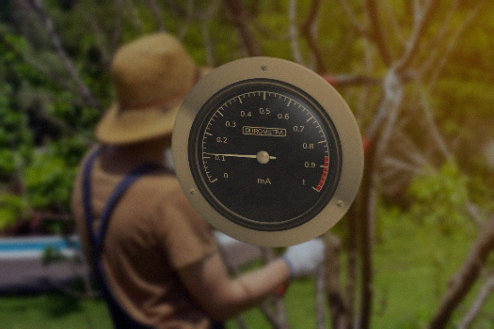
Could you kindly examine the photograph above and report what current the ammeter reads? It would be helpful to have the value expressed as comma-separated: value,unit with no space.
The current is 0.12,mA
